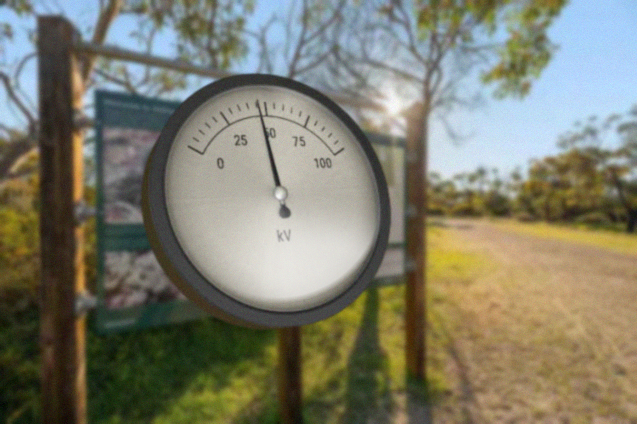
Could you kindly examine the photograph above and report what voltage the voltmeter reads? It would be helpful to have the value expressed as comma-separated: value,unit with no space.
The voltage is 45,kV
